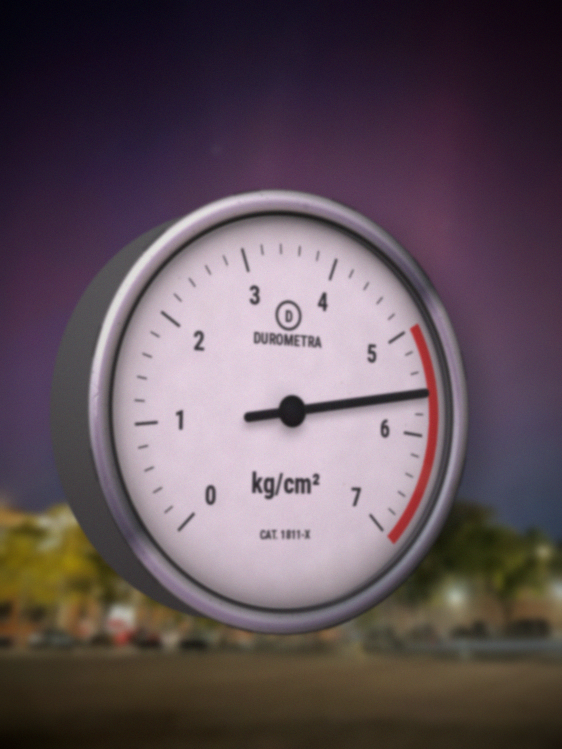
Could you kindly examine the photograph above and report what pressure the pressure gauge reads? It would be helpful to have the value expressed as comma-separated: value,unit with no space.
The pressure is 5.6,kg/cm²
